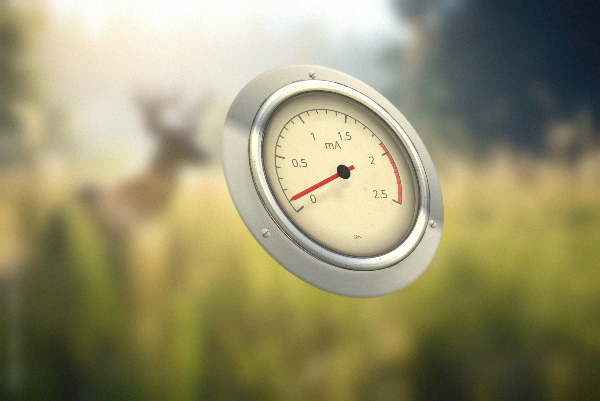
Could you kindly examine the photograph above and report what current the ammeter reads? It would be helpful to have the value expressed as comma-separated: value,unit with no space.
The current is 0.1,mA
